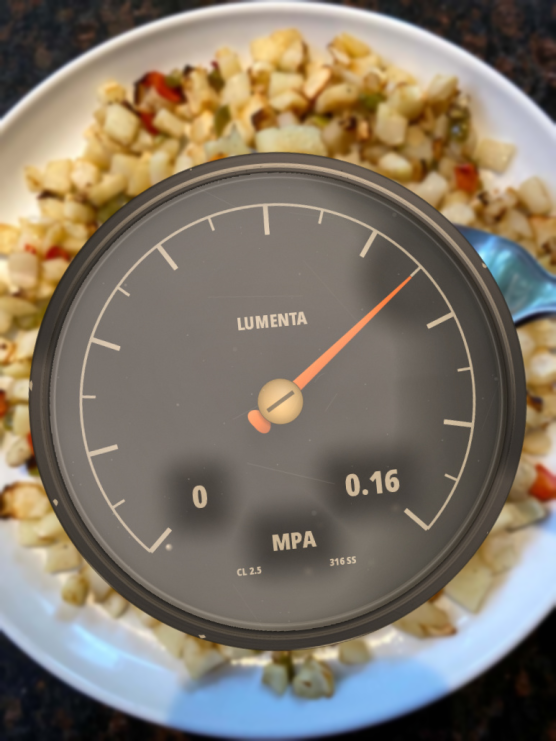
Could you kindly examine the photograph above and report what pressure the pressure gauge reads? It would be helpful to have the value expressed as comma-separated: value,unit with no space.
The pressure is 0.11,MPa
